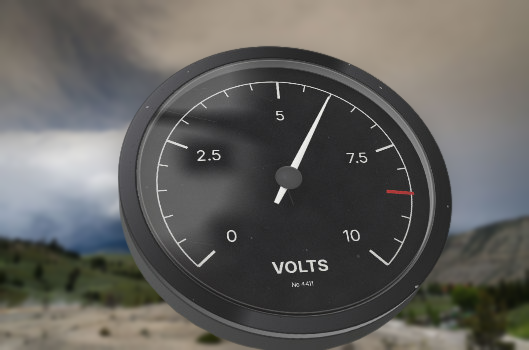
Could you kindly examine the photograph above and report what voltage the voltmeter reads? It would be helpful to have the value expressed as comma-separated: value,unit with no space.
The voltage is 6,V
